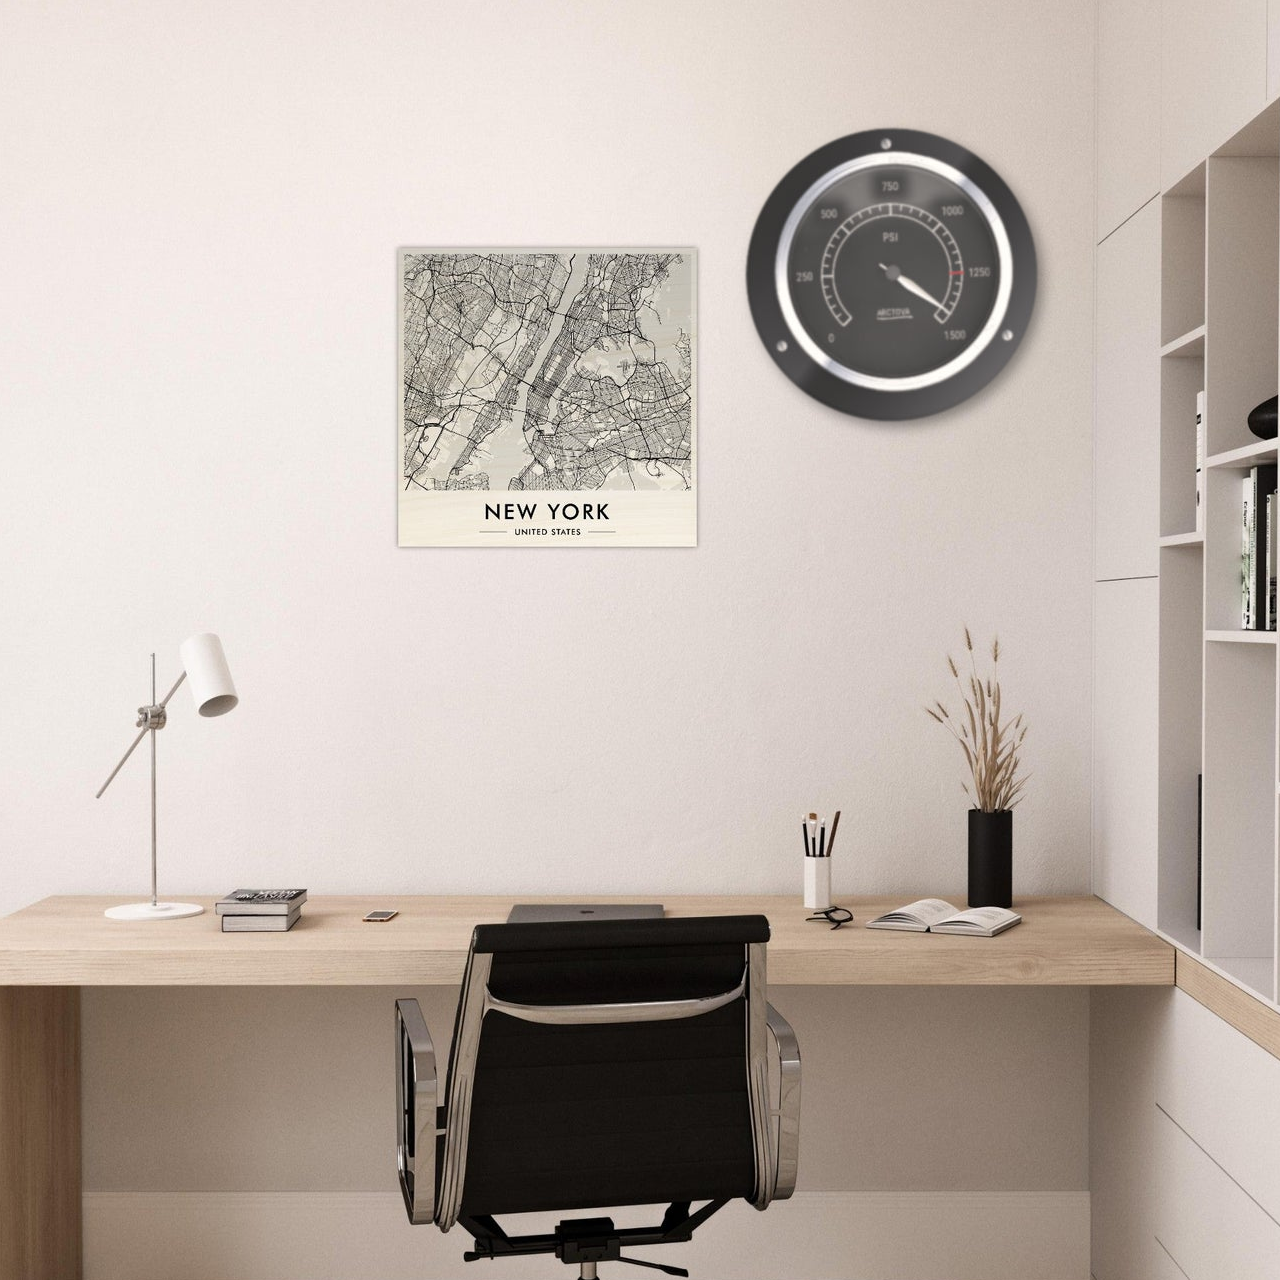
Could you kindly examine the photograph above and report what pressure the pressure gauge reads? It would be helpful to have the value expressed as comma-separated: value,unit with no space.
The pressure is 1450,psi
